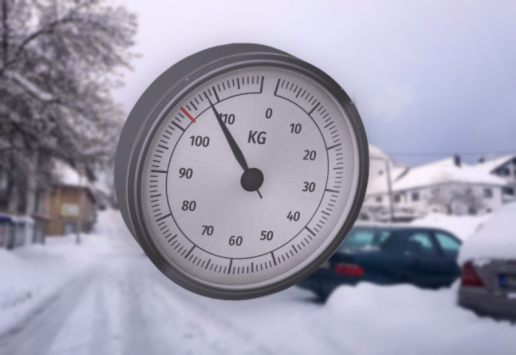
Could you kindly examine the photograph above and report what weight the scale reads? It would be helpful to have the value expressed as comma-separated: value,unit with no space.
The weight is 108,kg
